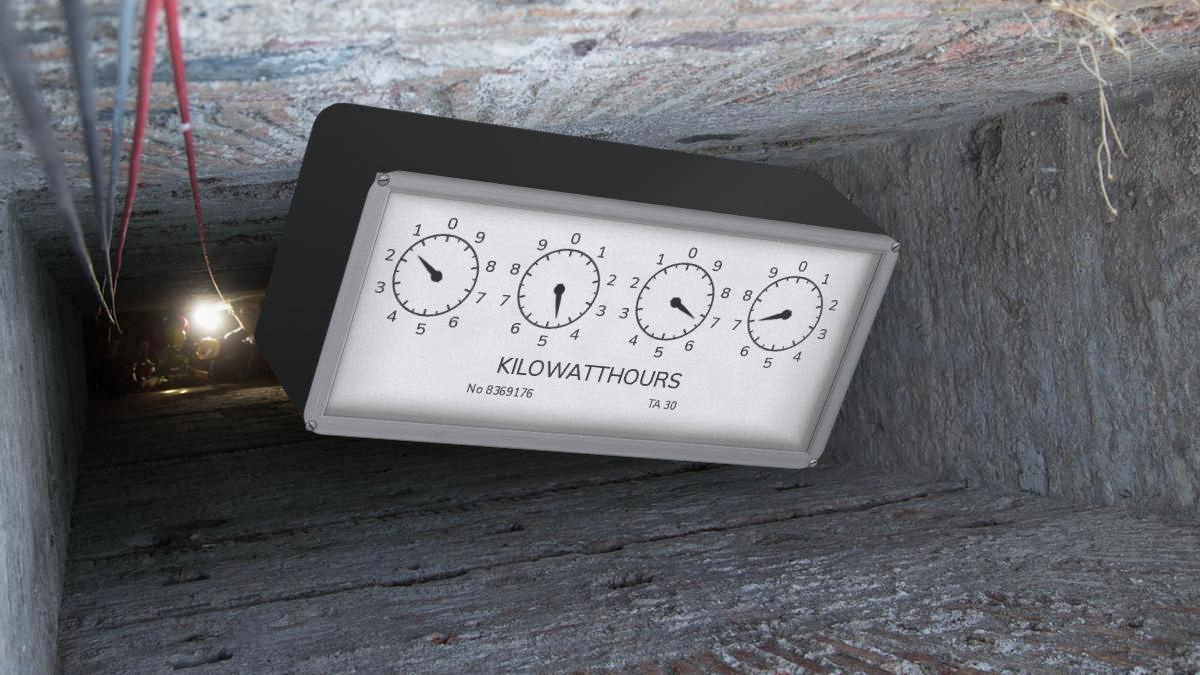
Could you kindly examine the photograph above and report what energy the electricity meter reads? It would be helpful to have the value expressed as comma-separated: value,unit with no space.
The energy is 1467,kWh
